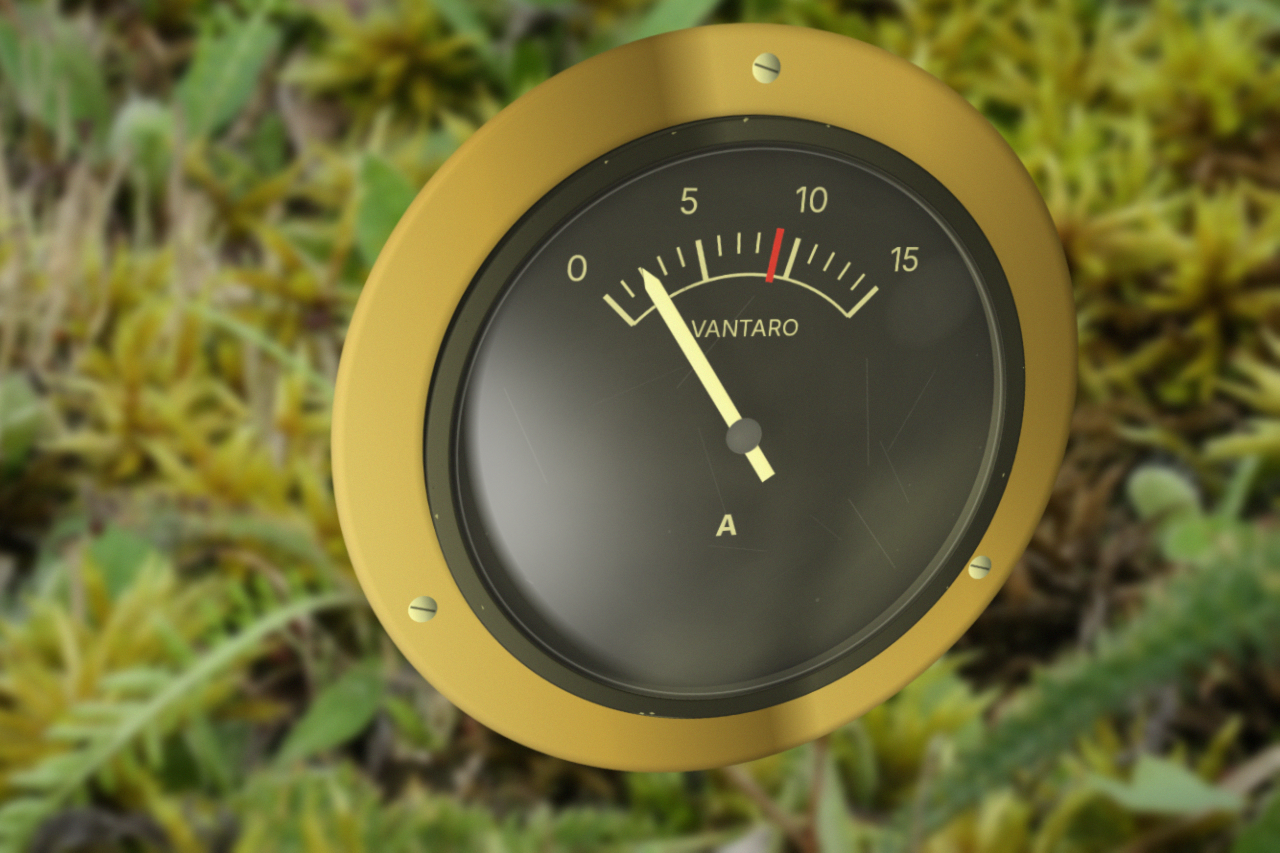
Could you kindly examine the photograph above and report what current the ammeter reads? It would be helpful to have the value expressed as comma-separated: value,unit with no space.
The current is 2,A
